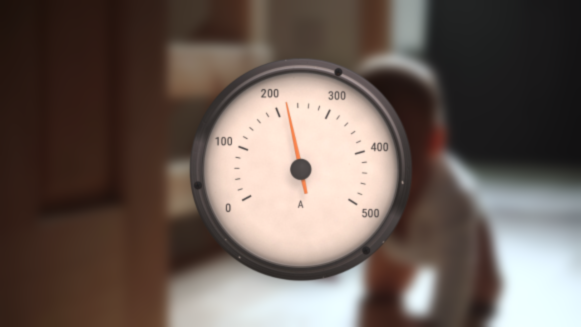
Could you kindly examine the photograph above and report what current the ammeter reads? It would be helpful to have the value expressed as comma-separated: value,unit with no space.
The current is 220,A
